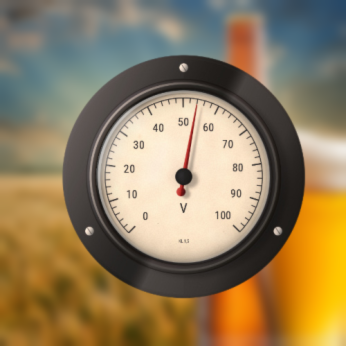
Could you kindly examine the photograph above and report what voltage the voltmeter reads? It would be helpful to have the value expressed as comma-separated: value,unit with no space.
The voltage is 54,V
